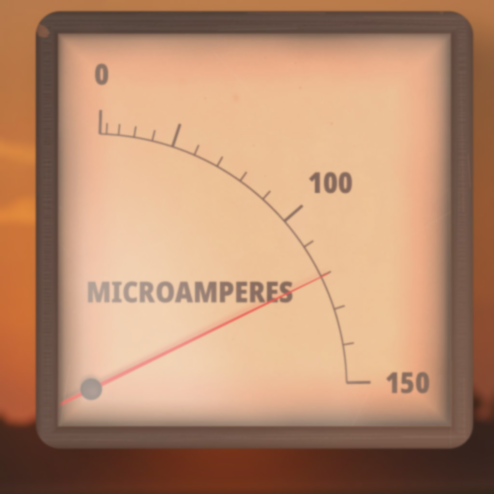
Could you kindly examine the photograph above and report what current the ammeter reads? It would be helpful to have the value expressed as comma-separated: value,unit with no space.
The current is 120,µA
